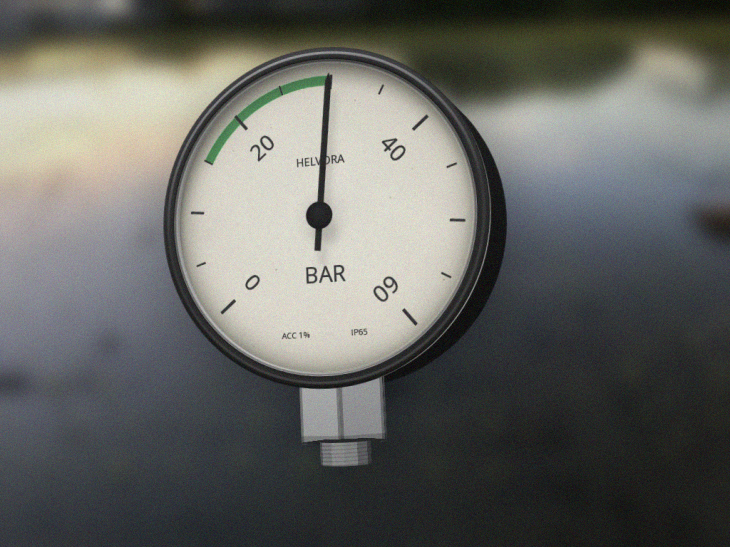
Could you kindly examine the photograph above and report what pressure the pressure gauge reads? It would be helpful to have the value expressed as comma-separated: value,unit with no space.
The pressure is 30,bar
